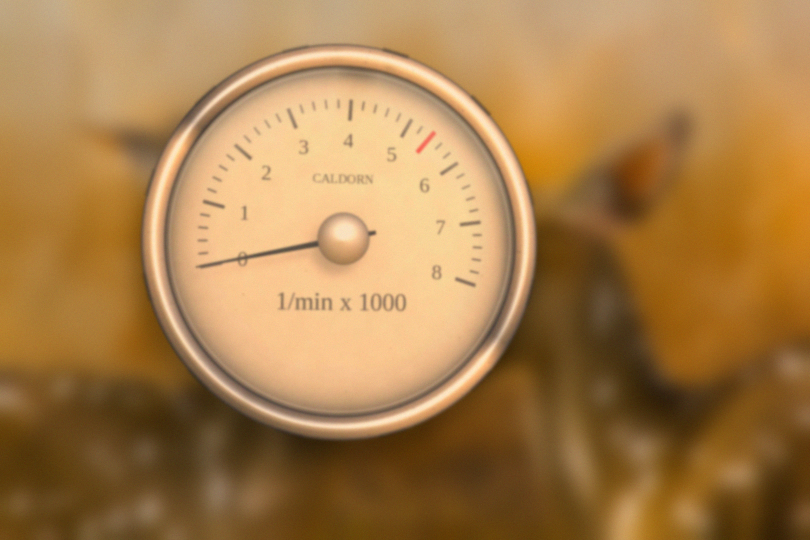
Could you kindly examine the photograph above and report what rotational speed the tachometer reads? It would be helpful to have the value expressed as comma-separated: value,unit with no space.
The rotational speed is 0,rpm
